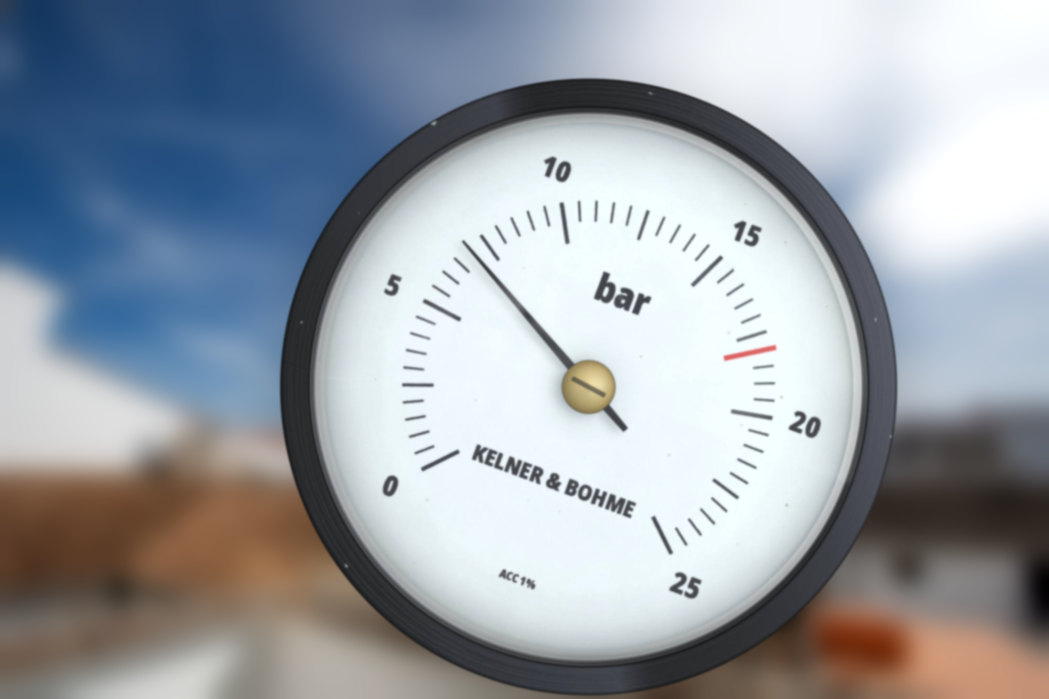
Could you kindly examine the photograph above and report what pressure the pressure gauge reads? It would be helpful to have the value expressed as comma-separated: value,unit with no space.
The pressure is 7,bar
